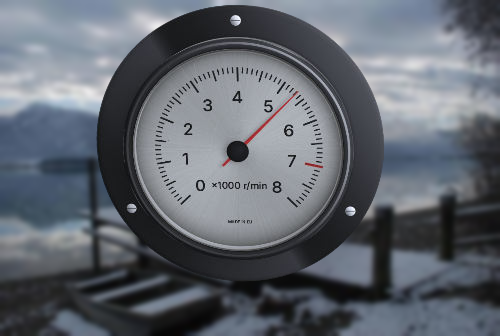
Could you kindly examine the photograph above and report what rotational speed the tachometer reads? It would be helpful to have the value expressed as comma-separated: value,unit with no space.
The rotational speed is 5300,rpm
